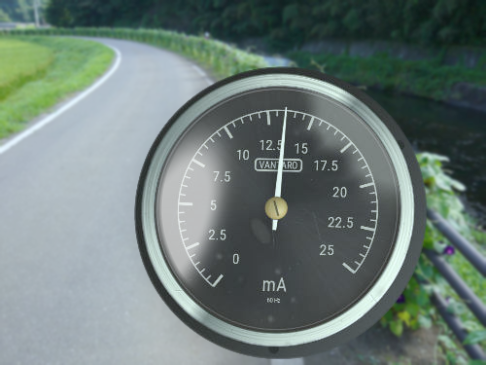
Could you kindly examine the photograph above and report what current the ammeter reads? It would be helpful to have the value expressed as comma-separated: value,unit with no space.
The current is 13.5,mA
